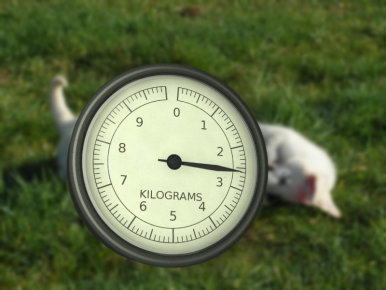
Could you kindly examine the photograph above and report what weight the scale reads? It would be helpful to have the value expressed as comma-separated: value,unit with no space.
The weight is 2.6,kg
